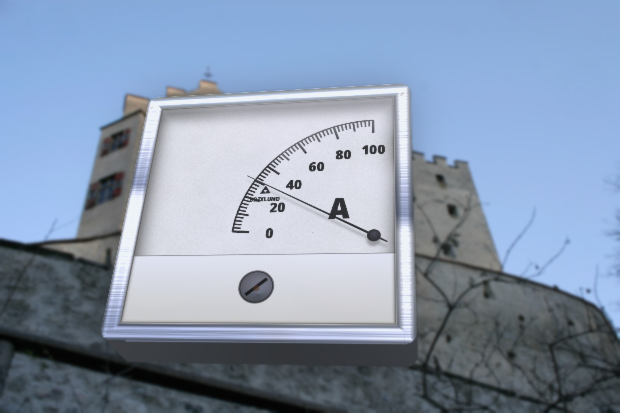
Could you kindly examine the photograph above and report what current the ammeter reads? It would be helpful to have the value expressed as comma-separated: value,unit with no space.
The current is 30,A
